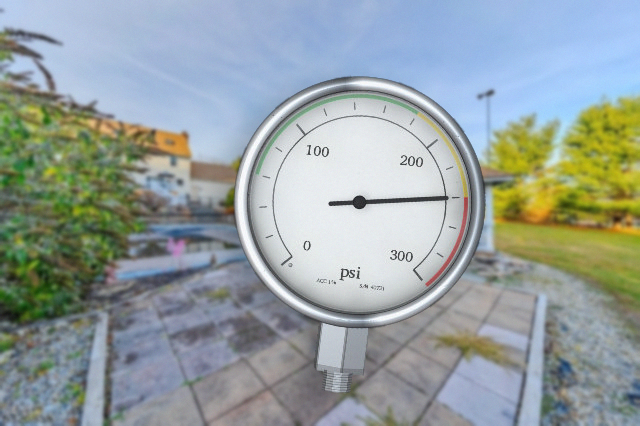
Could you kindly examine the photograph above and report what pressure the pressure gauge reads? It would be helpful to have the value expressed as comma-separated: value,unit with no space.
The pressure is 240,psi
